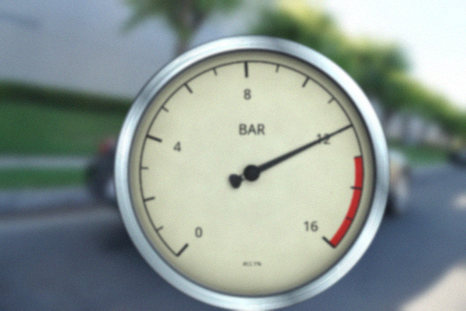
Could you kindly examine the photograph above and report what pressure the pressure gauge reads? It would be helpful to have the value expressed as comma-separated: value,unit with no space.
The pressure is 12,bar
